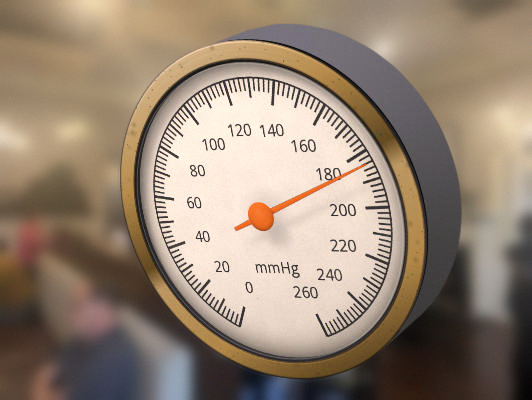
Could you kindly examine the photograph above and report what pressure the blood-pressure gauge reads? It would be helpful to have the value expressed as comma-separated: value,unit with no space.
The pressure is 184,mmHg
